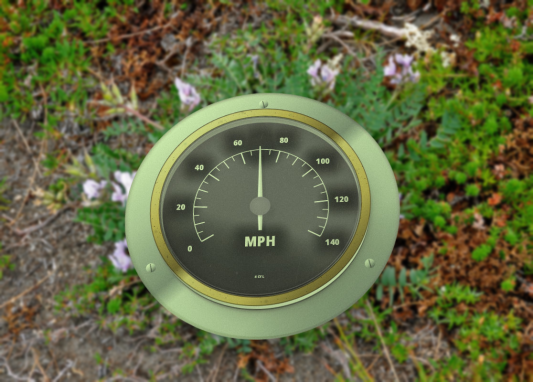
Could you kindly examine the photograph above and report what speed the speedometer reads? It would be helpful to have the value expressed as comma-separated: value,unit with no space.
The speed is 70,mph
